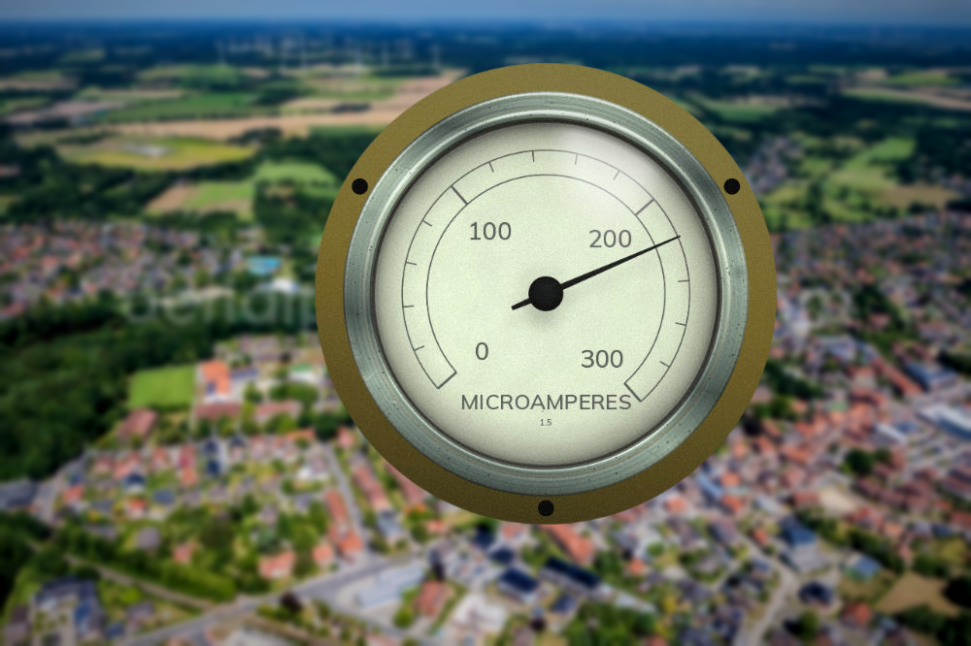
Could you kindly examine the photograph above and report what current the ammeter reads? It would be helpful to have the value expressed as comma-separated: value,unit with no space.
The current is 220,µA
